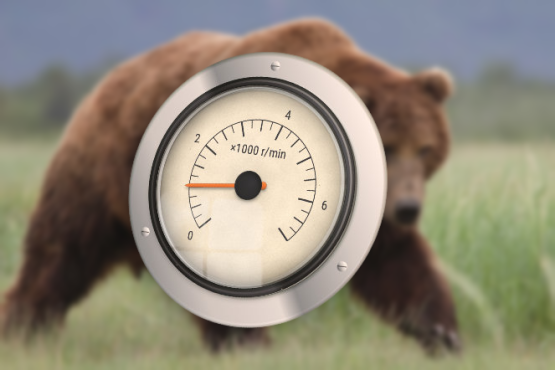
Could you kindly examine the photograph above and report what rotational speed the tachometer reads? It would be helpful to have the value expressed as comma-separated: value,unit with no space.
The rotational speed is 1000,rpm
